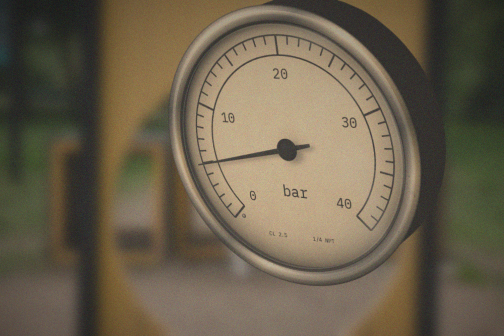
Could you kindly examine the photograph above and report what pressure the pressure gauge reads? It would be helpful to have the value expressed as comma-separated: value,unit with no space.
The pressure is 5,bar
